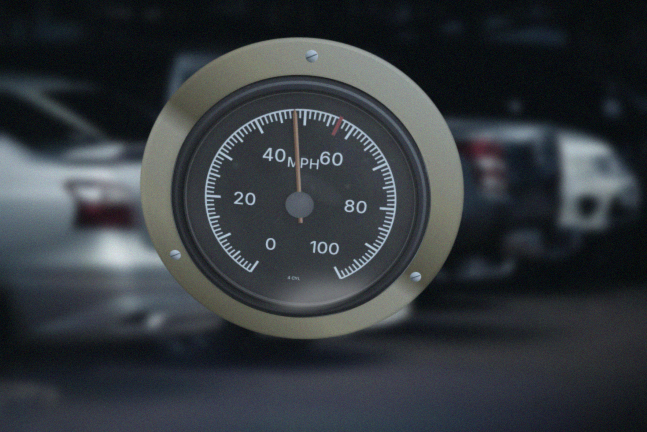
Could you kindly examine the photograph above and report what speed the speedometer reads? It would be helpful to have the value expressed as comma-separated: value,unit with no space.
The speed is 48,mph
